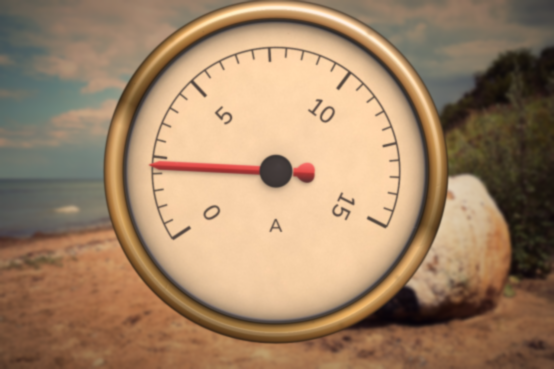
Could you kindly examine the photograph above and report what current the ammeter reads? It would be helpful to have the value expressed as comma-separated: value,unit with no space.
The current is 2.25,A
